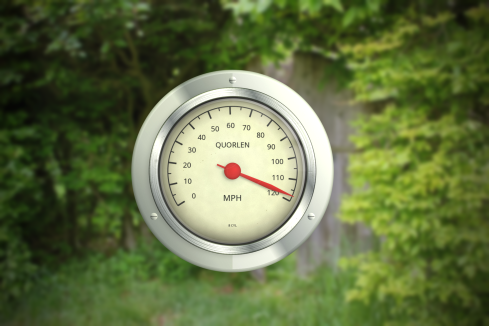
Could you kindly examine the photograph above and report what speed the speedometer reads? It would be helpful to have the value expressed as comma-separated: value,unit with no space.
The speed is 117.5,mph
